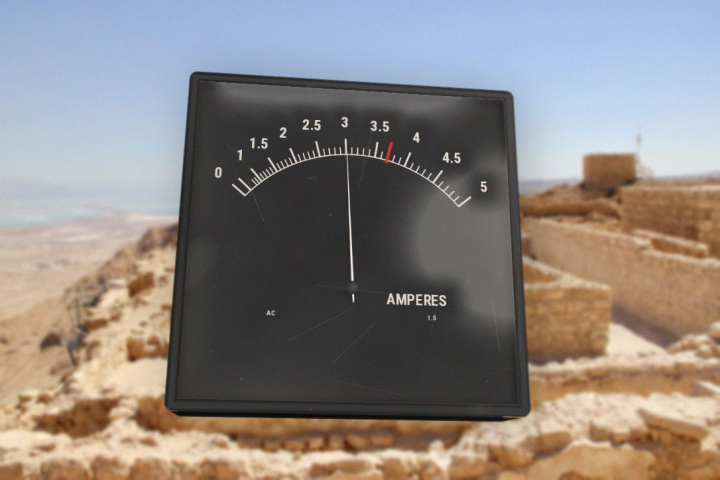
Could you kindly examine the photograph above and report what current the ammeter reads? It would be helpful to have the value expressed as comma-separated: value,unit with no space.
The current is 3,A
